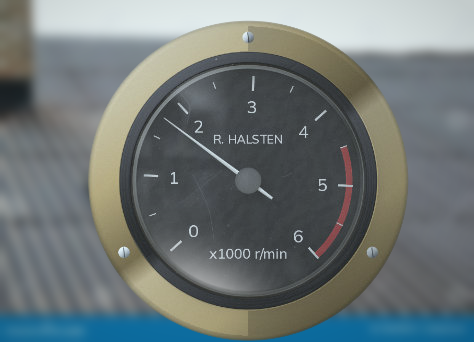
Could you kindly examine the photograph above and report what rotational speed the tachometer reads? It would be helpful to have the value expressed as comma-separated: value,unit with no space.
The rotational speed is 1750,rpm
